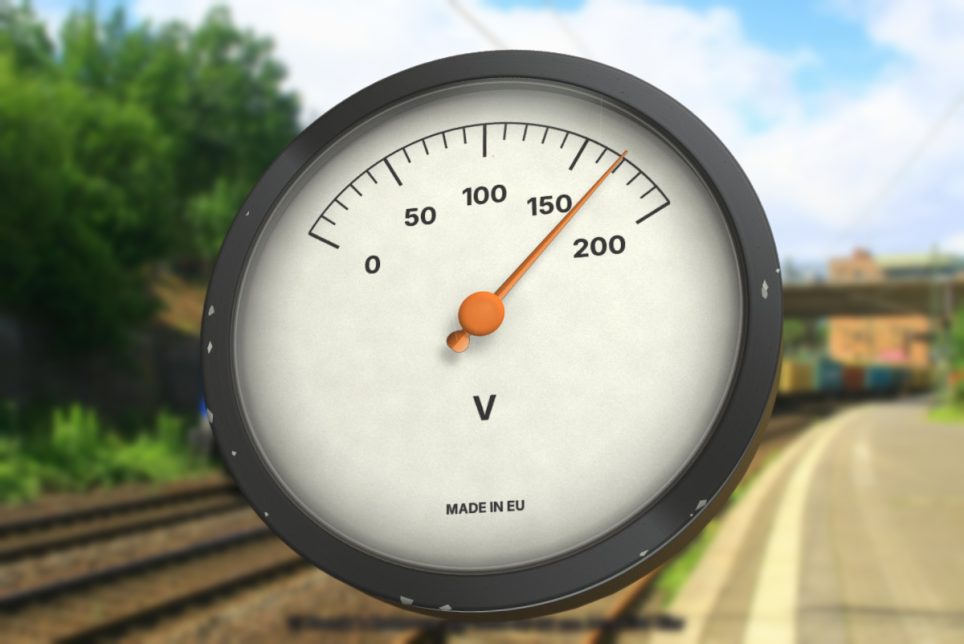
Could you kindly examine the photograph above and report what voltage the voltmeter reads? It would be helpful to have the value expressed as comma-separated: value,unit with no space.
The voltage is 170,V
